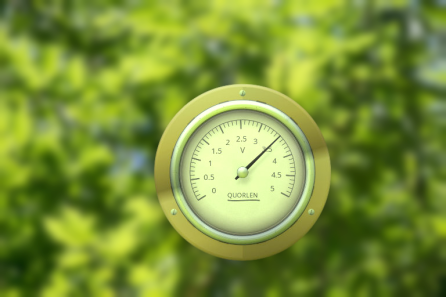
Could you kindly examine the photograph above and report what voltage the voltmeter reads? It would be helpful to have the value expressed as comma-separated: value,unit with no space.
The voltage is 3.5,V
